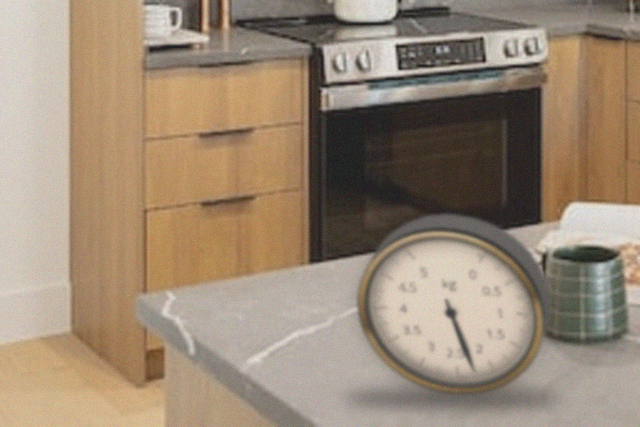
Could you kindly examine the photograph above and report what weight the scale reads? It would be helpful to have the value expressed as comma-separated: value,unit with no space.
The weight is 2.25,kg
